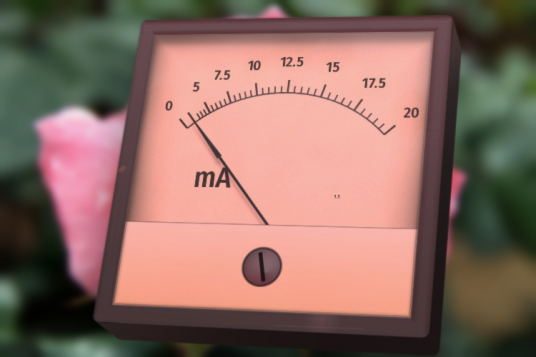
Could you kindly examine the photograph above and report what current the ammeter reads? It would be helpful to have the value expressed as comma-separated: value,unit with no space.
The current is 2.5,mA
